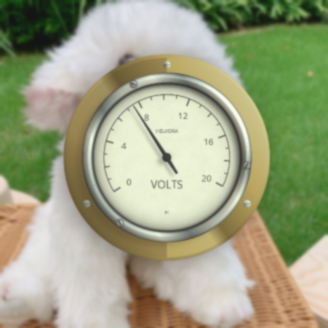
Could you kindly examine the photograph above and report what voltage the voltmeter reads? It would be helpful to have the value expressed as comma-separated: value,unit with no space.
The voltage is 7.5,V
